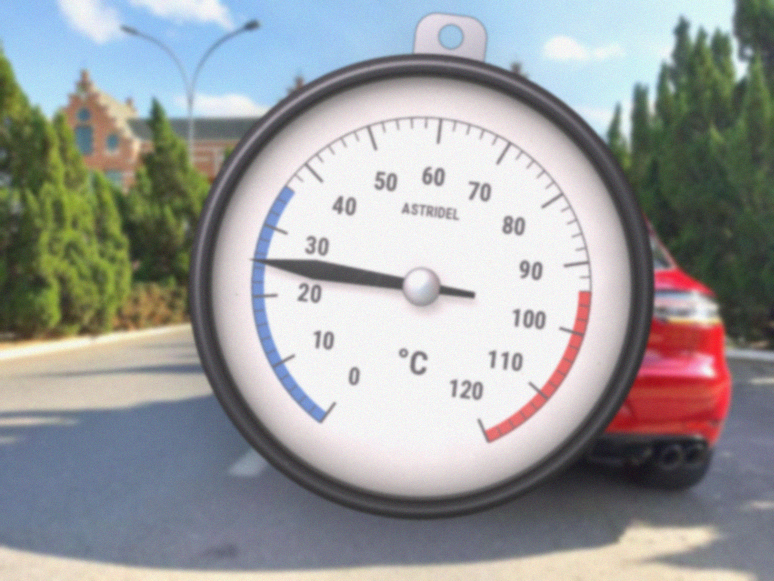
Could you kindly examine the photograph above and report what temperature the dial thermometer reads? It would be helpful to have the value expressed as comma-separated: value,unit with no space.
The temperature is 25,°C
